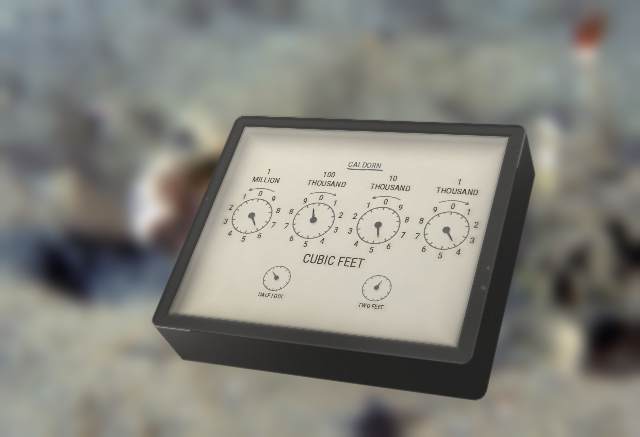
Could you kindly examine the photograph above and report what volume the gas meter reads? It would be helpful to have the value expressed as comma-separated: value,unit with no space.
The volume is 595400,ft³
